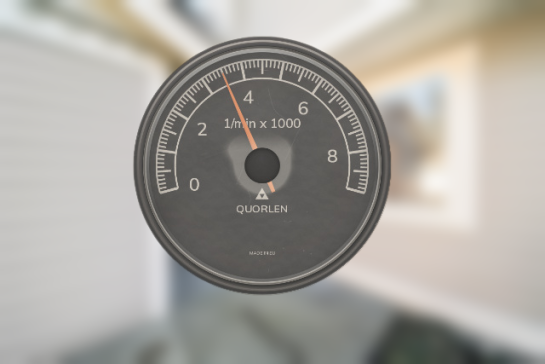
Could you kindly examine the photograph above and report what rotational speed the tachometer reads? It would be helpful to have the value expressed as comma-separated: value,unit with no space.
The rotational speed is 3500,rpm
